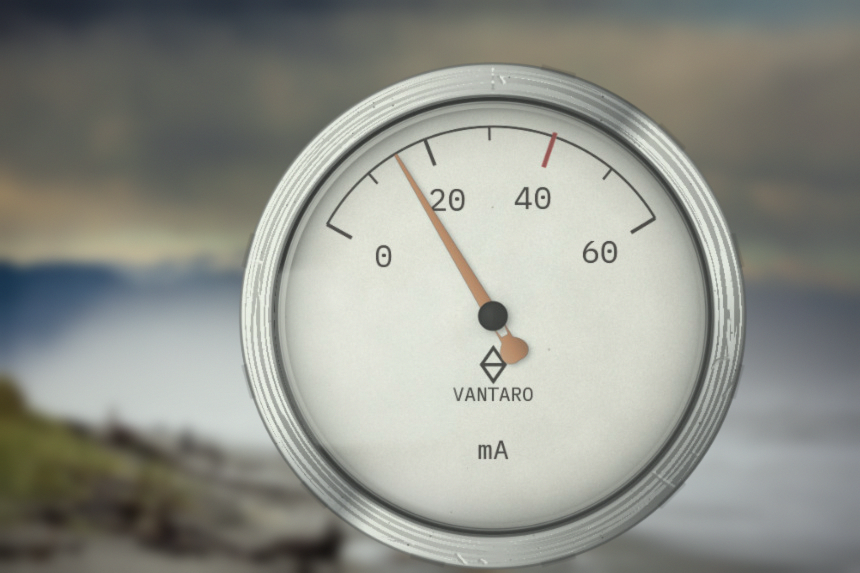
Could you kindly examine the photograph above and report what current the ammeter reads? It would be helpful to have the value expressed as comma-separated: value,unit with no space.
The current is 15,mA
